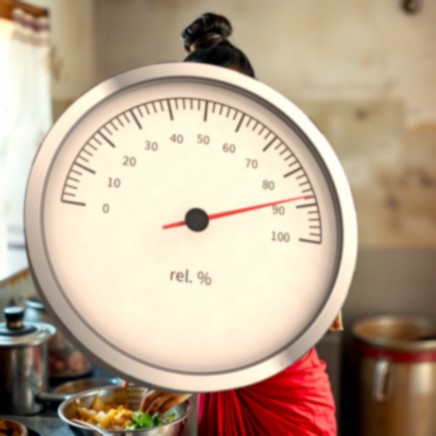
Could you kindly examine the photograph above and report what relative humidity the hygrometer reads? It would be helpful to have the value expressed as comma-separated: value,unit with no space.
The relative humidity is 88,%
